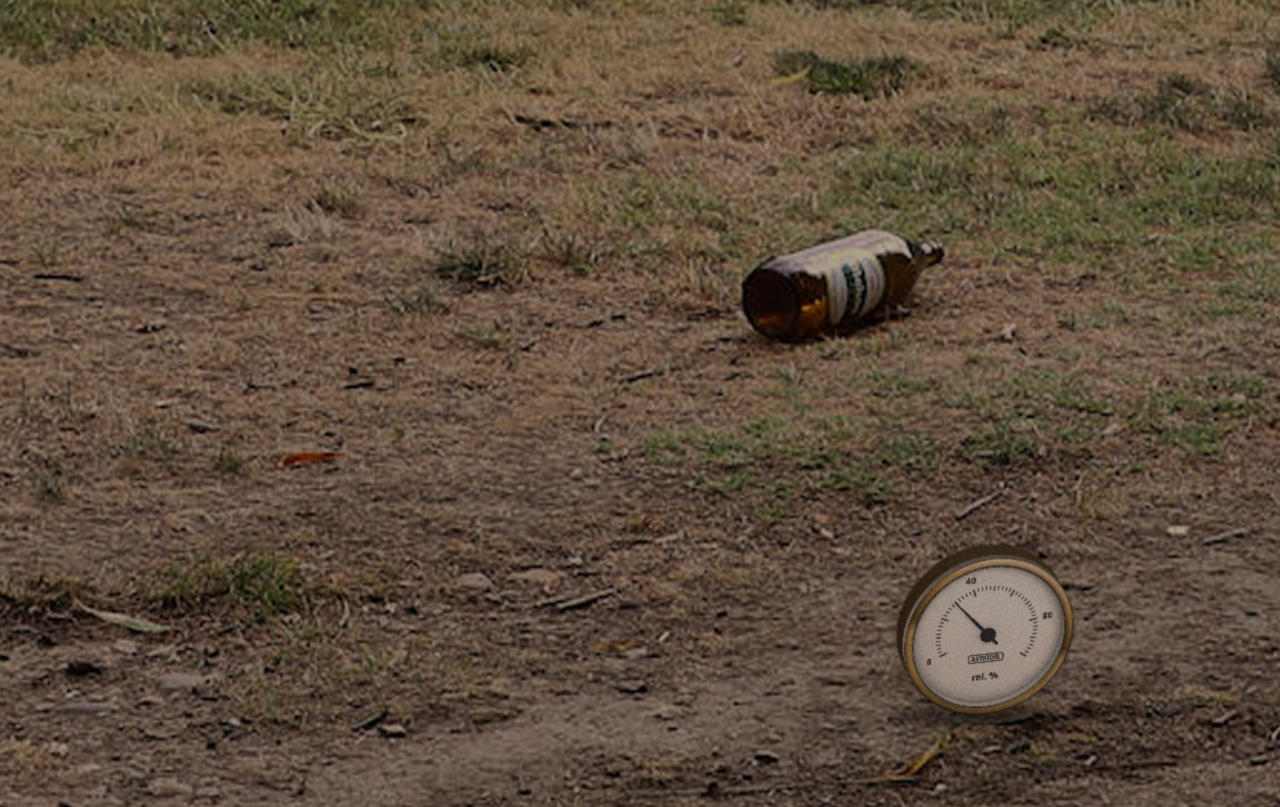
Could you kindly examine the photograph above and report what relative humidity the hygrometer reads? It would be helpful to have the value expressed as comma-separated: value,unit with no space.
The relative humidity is 30,%
